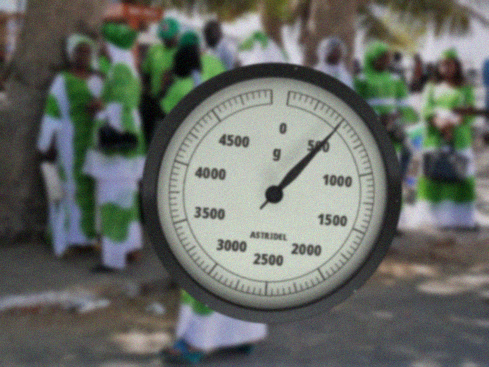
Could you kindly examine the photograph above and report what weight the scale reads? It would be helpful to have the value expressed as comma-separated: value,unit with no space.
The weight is 500,g
